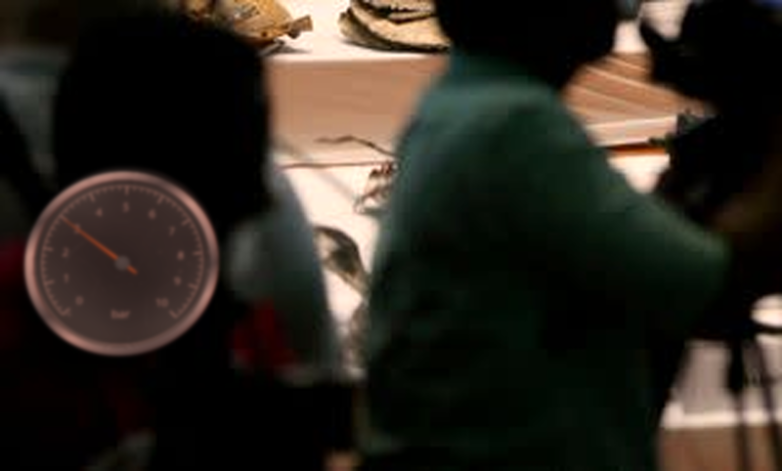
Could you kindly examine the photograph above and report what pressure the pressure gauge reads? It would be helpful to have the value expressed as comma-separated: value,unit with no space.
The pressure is 3,bar
